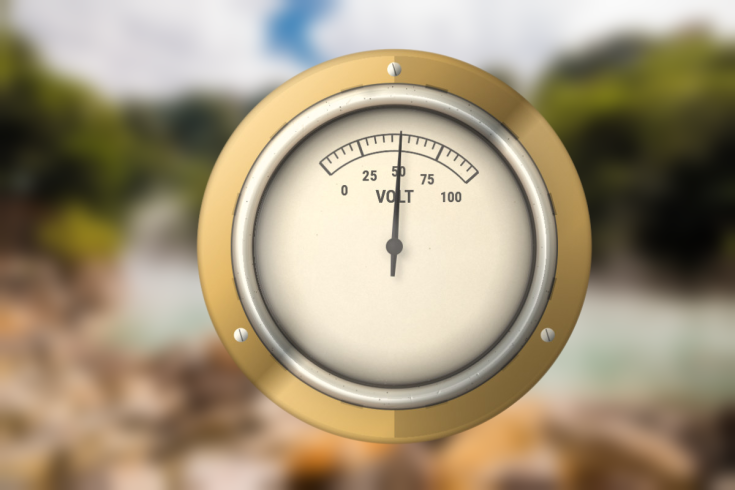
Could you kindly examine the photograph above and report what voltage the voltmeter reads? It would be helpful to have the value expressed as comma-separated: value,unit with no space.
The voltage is 50,V
